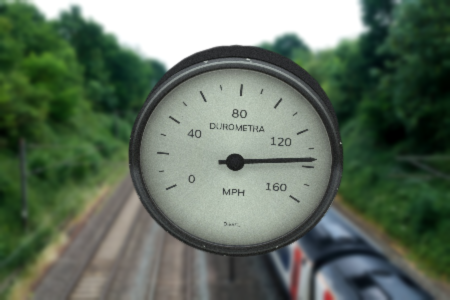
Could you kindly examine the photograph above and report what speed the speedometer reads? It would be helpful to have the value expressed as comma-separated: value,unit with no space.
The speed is 135,mph
